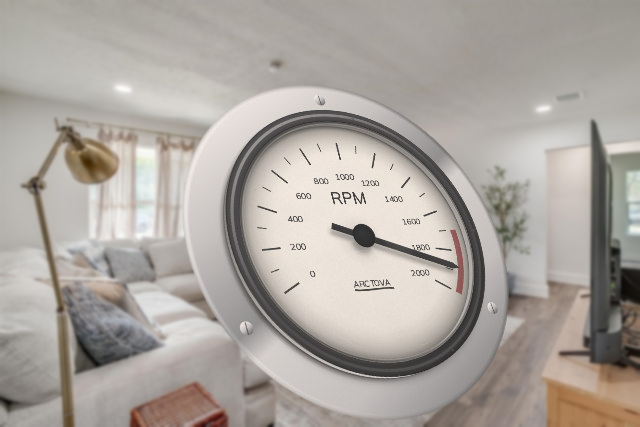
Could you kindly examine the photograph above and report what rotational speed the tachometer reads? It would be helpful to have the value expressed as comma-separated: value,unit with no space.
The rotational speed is 1900,rpm
